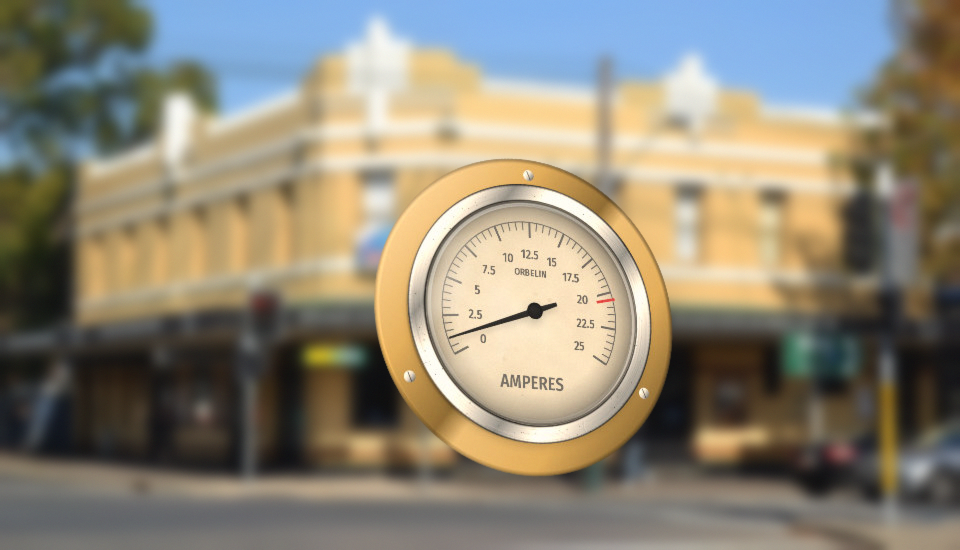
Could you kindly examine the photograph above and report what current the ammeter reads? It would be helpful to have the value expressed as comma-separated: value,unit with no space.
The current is 1,A
